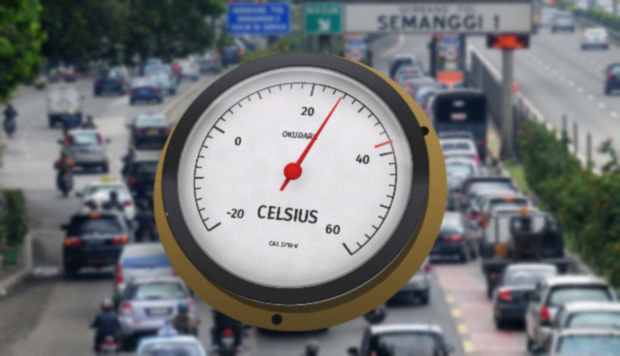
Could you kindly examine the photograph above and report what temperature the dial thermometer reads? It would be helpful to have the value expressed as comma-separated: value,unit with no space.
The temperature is 26,°C
